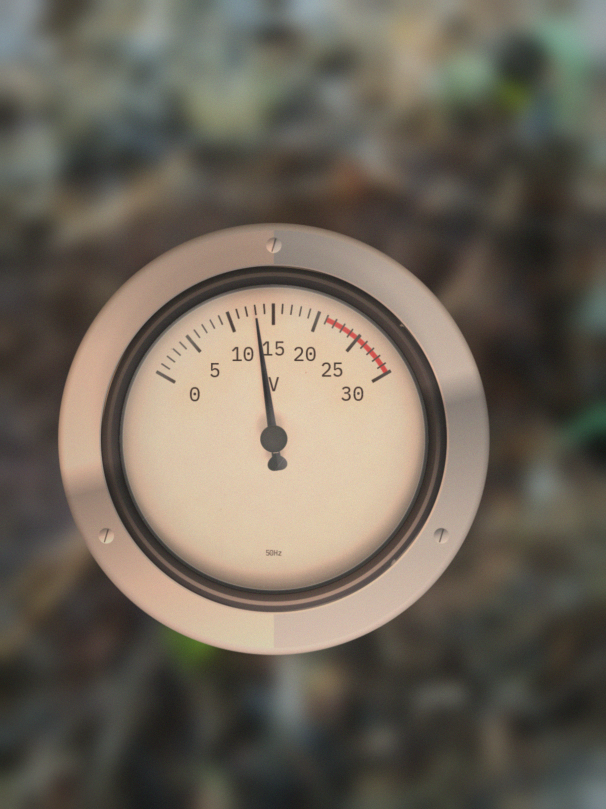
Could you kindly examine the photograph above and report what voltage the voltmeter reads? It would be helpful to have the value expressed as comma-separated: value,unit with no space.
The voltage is 13,V
